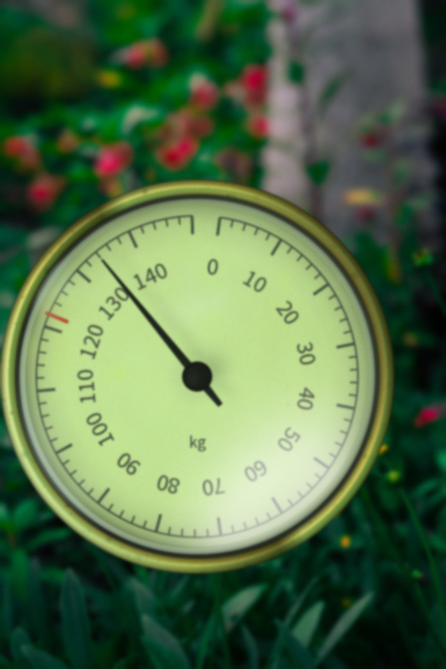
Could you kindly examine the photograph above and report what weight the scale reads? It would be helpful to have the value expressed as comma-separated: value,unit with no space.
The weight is 134,kg
